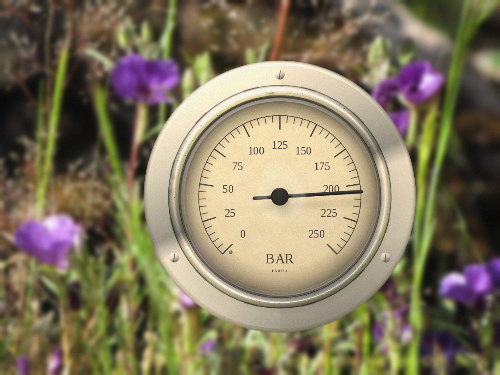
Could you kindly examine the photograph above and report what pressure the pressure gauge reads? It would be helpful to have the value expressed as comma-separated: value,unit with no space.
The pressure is 205,bar
